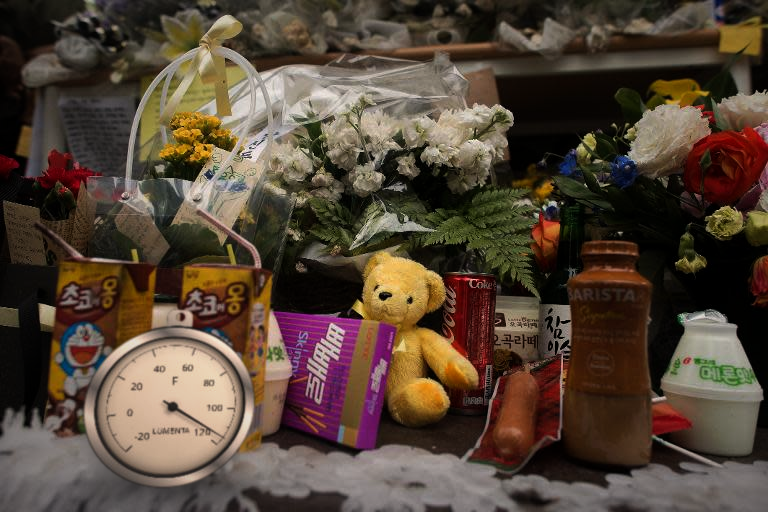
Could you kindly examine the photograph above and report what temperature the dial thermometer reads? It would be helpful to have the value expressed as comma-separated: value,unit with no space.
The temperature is 115,°F
